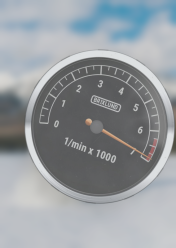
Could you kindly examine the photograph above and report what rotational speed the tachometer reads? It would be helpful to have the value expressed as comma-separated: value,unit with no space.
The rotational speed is 6875,rpm
